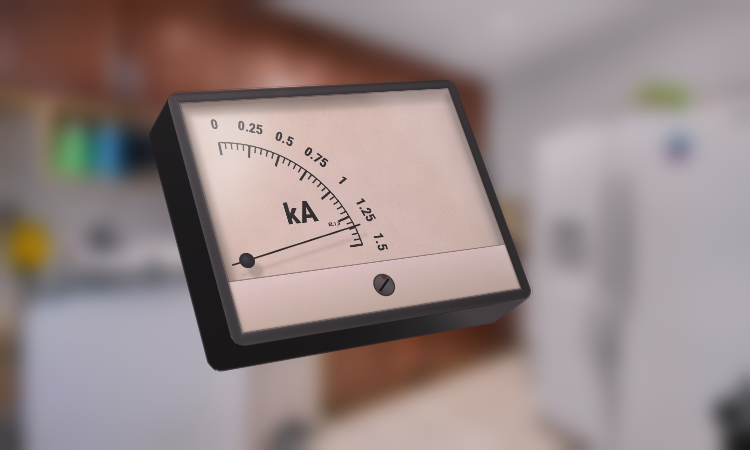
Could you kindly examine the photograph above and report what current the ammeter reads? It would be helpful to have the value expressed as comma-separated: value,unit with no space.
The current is 1.35,kA
